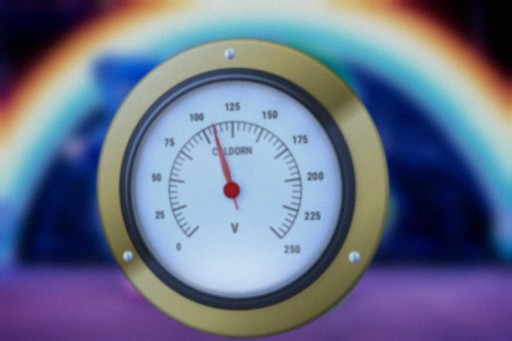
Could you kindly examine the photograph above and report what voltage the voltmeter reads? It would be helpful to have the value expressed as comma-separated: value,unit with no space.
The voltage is 110,V
